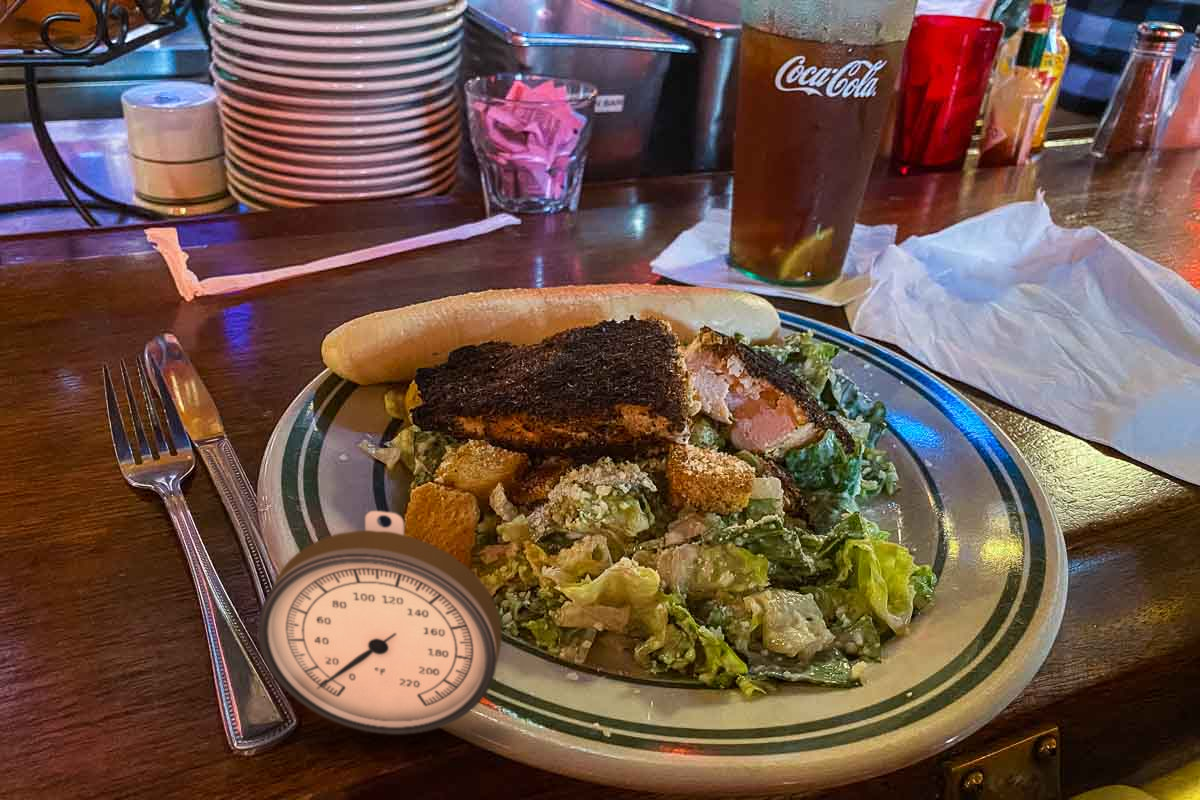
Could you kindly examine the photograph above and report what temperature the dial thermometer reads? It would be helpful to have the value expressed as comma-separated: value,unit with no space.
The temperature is 10,°F
